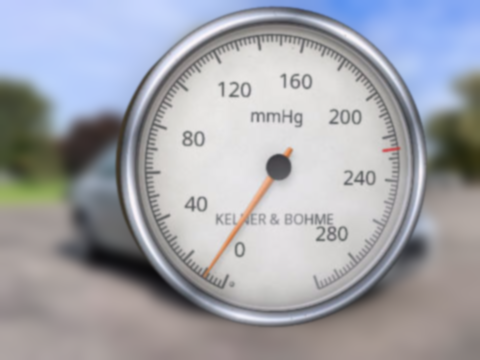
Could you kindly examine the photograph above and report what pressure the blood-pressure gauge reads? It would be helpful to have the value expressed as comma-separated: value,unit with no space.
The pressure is 10,mmHg
